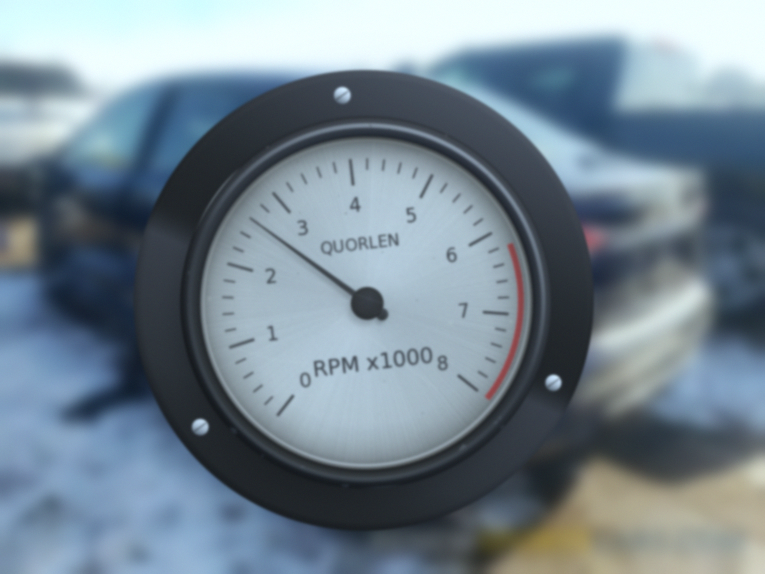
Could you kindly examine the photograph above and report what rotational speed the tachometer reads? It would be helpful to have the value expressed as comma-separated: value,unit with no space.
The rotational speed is 2600,rpm
